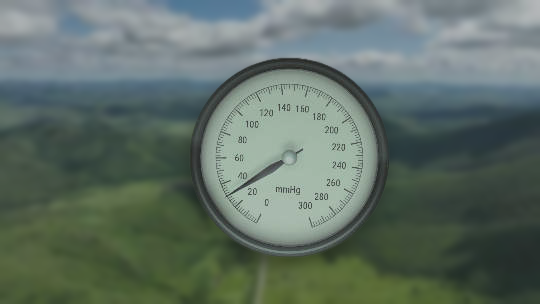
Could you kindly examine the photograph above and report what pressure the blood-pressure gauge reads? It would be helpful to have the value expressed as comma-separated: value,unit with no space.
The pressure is 30,mmHg
